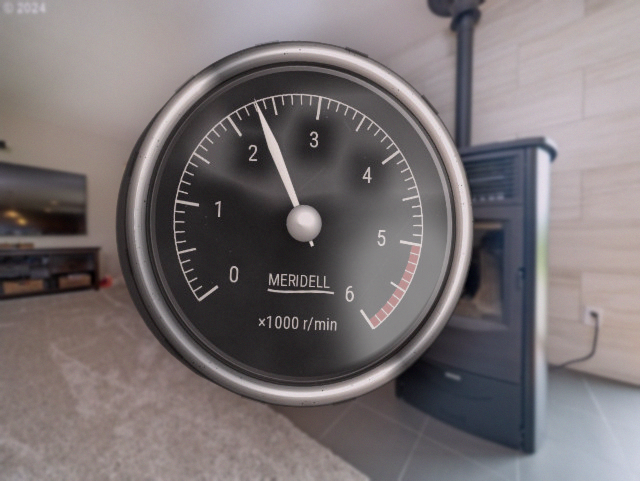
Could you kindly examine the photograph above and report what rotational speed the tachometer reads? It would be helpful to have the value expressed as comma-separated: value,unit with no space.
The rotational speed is 2300,rpm
